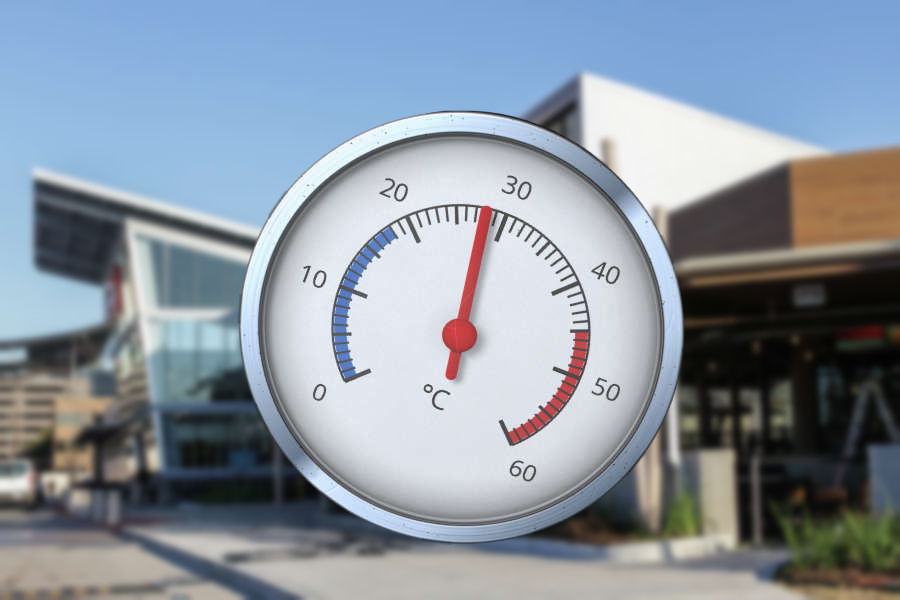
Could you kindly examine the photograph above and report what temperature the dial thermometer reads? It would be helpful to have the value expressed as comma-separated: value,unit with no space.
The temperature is 28,°C
